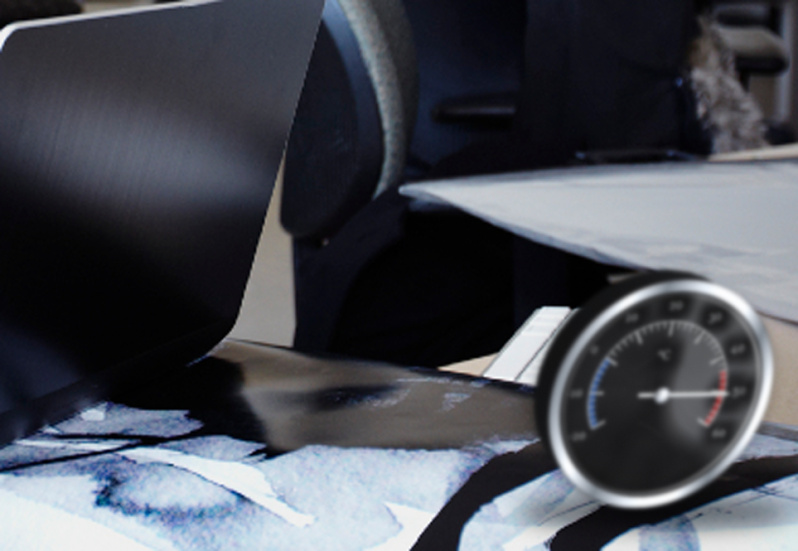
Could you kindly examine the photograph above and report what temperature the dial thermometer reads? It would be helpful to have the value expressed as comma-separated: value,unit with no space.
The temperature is 50,°C
